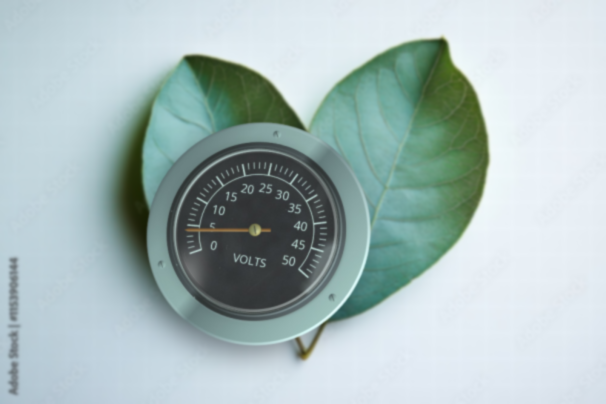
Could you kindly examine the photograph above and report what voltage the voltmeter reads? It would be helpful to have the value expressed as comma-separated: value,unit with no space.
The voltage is 4,V
